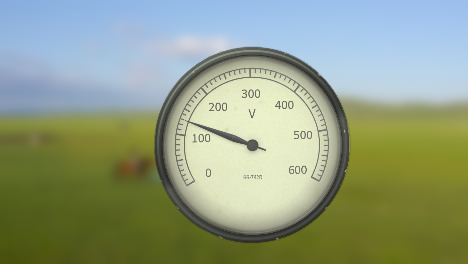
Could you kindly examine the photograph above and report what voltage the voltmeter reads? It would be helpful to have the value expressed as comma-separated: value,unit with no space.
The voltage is 130,V
